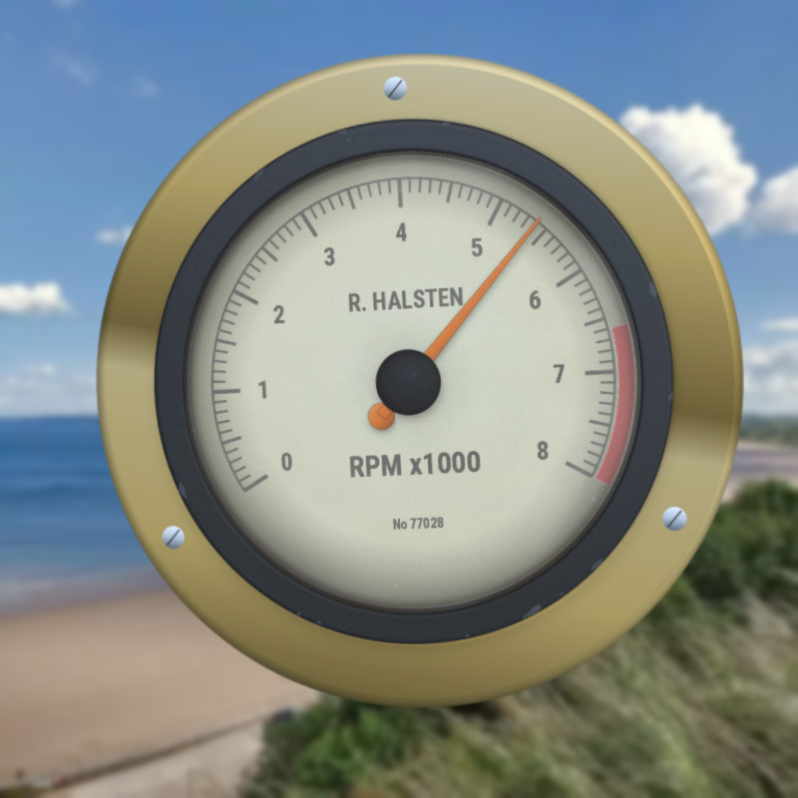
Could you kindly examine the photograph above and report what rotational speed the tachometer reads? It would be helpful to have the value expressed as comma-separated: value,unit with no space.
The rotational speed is 5400,rpm
